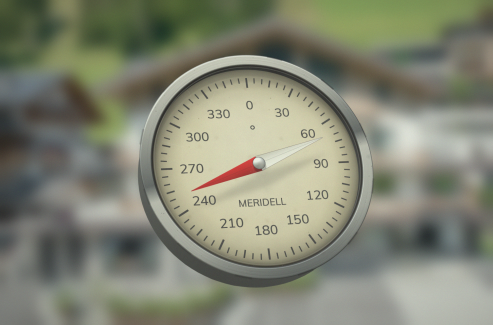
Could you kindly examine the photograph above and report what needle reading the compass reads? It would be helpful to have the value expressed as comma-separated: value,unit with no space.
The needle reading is 250,°
